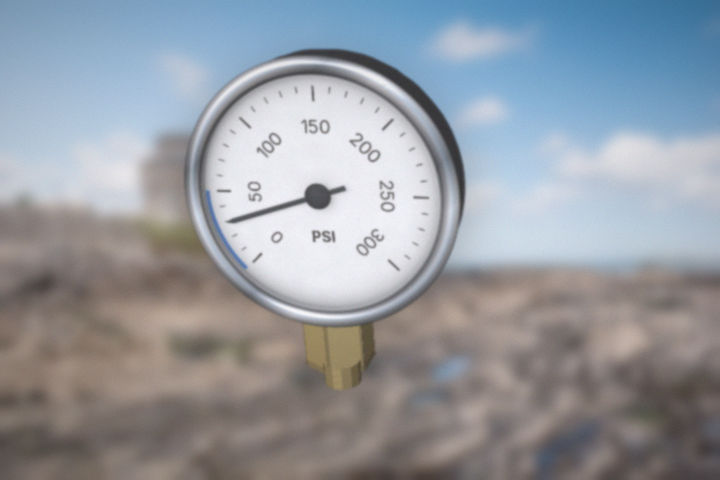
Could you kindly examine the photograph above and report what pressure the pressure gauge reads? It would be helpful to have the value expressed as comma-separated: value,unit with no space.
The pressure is 30,psi
